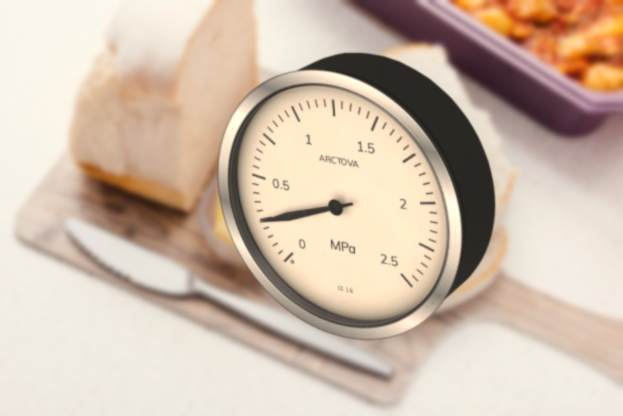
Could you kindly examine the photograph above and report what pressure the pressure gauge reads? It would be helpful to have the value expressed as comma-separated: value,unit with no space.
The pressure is 0.25,MPa
